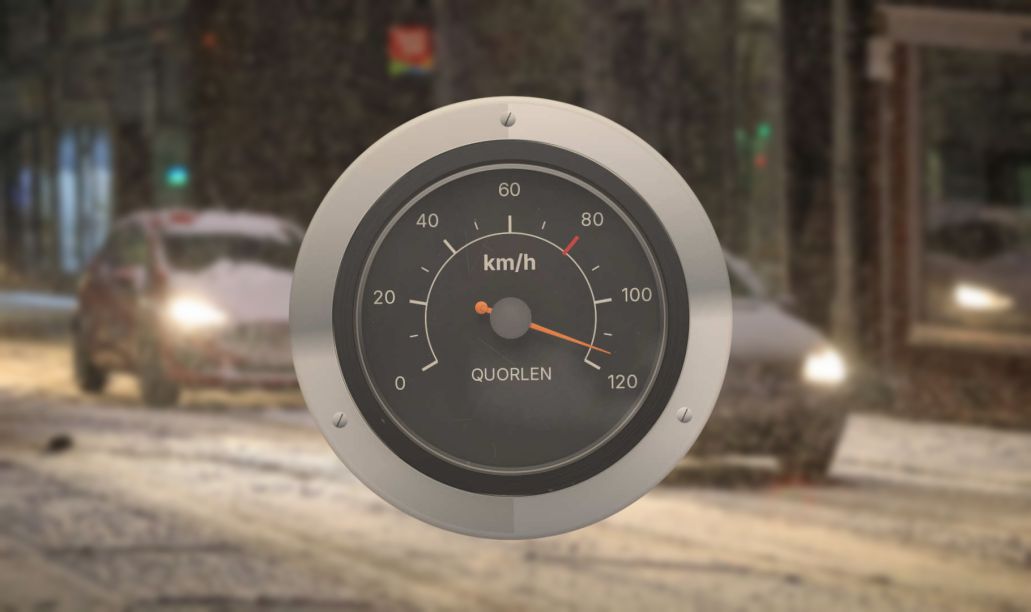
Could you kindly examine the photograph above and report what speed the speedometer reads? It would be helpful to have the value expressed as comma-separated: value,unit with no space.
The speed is 115,km/h
